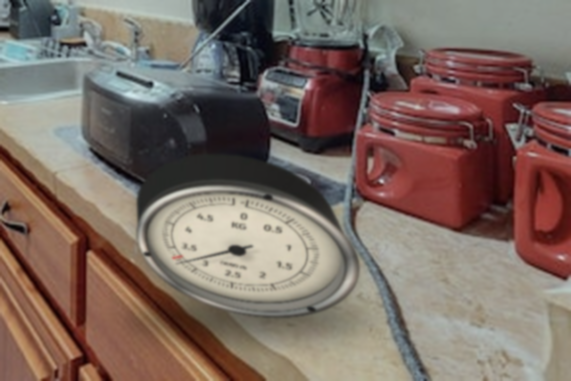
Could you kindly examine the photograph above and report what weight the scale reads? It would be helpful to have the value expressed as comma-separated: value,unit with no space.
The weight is 3.25,kg
